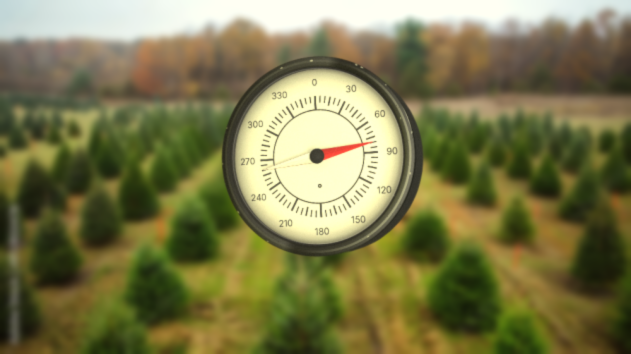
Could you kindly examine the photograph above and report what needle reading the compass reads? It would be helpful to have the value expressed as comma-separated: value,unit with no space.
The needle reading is 80,°
